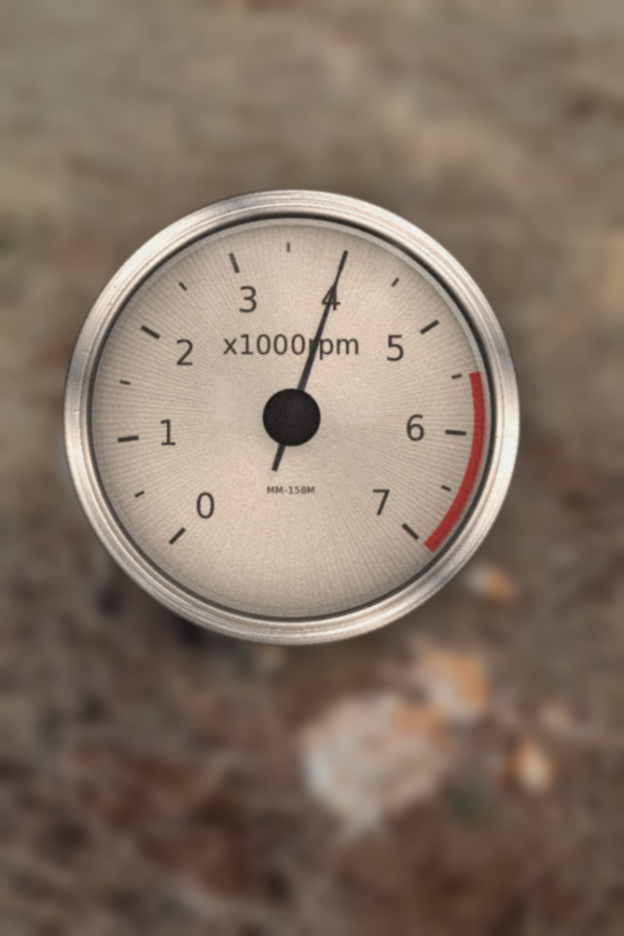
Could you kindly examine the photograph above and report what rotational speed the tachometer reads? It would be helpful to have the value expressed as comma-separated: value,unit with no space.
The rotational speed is 4000,rpm
